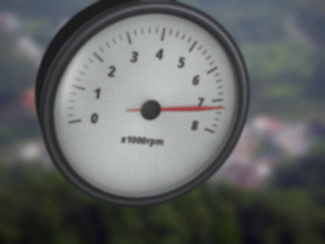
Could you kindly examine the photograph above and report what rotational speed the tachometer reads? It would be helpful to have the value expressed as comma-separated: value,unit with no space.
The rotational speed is 7200,rpm
